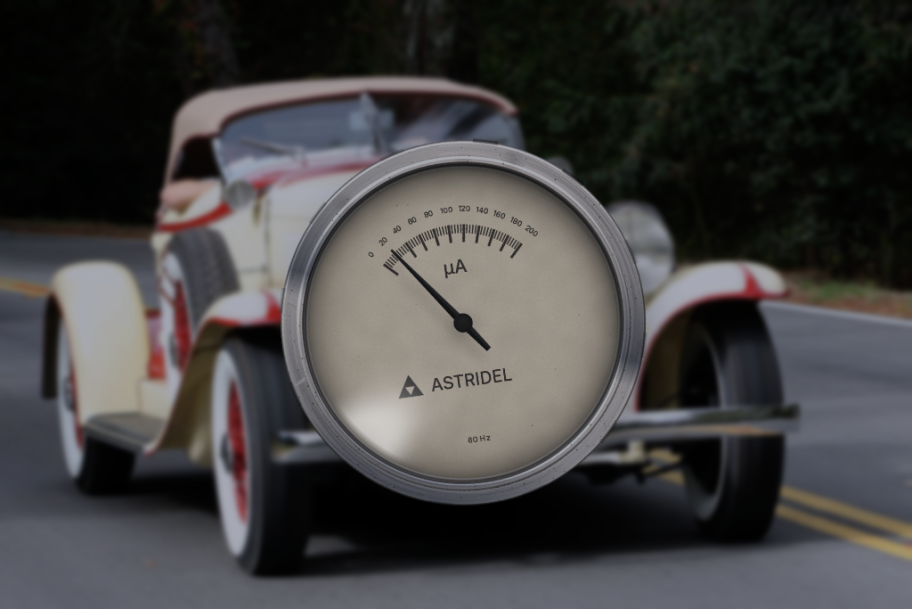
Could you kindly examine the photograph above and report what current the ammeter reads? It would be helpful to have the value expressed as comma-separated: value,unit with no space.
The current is 20,µA
